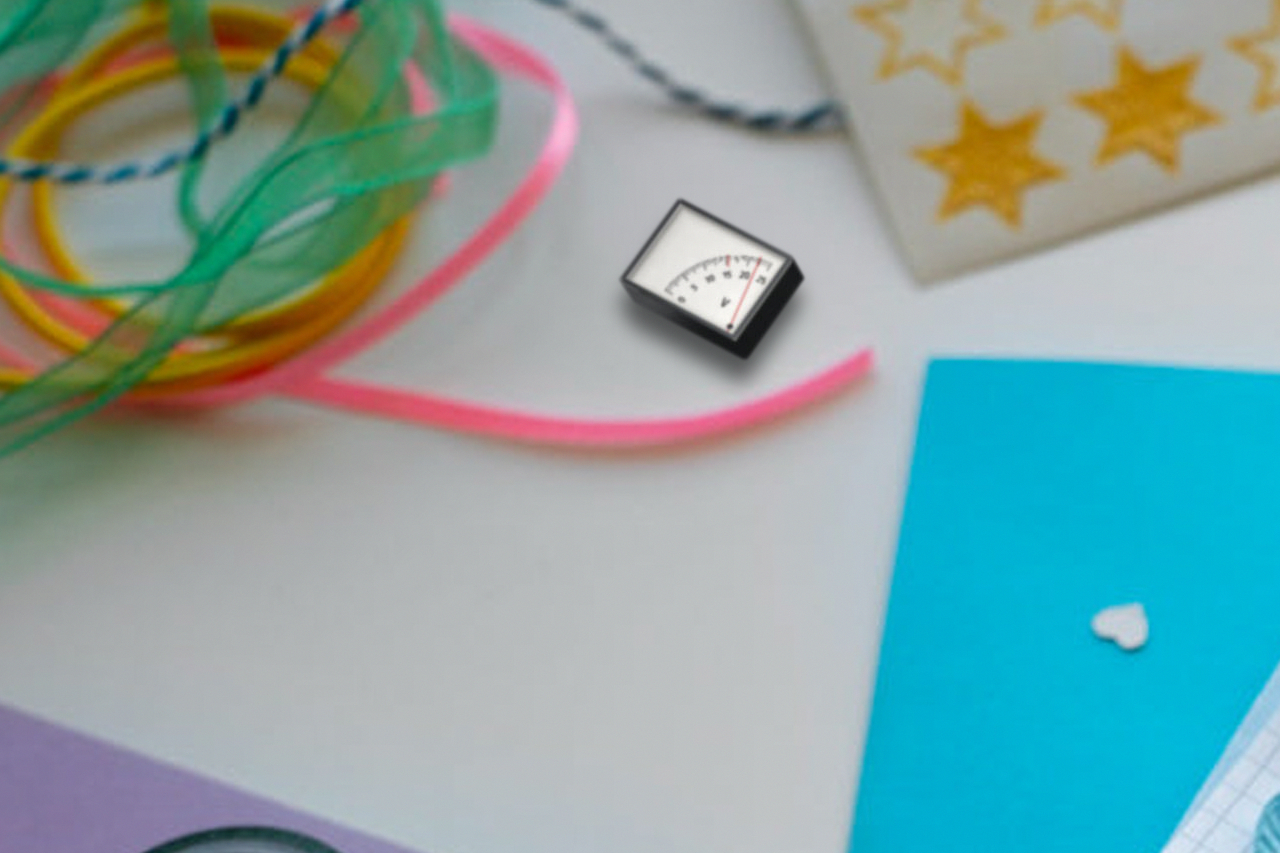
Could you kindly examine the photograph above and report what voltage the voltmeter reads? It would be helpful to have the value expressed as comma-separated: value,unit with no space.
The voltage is 22.5,V
